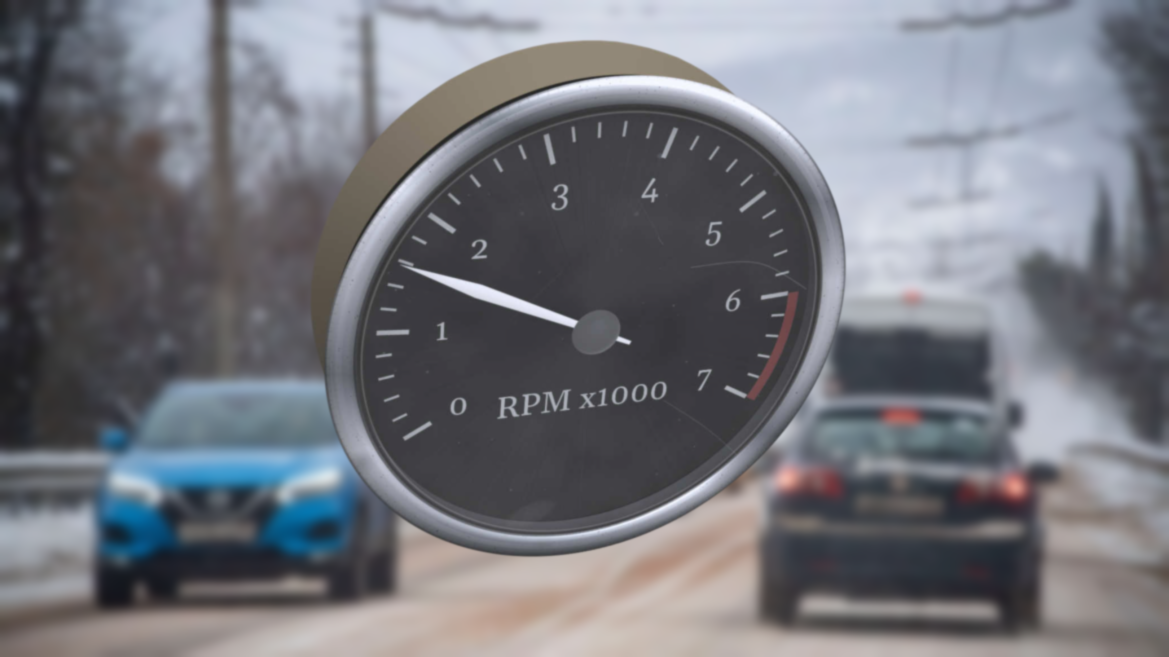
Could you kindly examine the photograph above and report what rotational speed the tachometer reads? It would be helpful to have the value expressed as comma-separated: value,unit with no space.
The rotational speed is 1600,rpm
